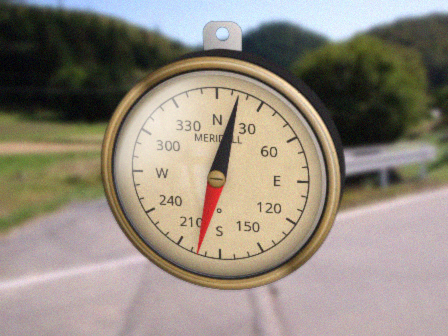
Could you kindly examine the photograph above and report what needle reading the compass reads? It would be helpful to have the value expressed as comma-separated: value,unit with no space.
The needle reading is 195,°
